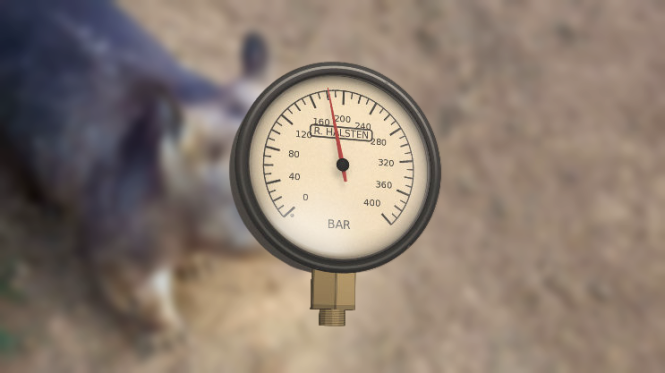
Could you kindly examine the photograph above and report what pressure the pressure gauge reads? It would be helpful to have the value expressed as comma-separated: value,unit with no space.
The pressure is 180,bar
